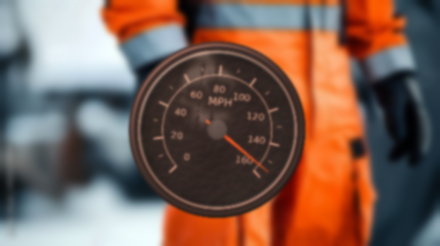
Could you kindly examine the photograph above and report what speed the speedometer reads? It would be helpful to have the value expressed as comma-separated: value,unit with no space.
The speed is 155,mph
